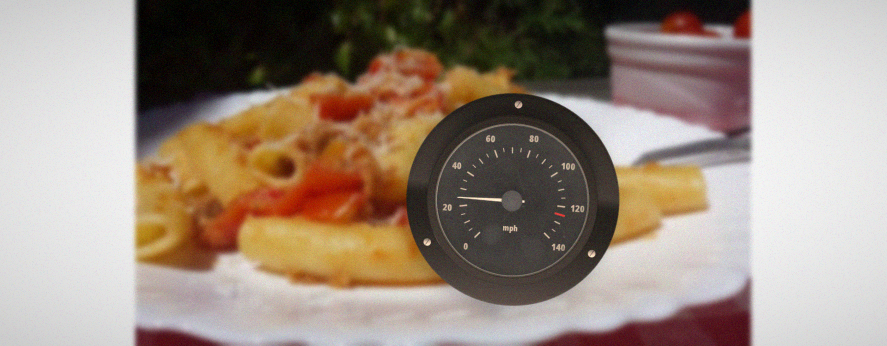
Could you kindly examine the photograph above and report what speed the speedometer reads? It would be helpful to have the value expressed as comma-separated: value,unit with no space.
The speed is 25,mph
